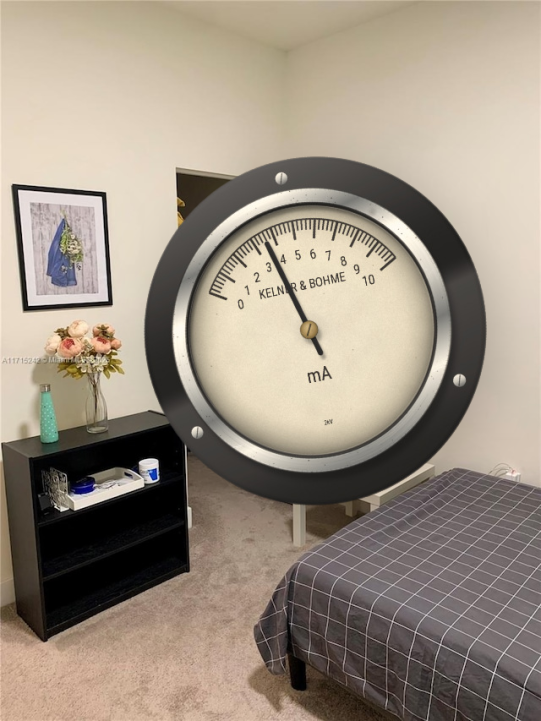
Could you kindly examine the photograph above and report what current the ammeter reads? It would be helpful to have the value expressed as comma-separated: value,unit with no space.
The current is 3.6,mA
